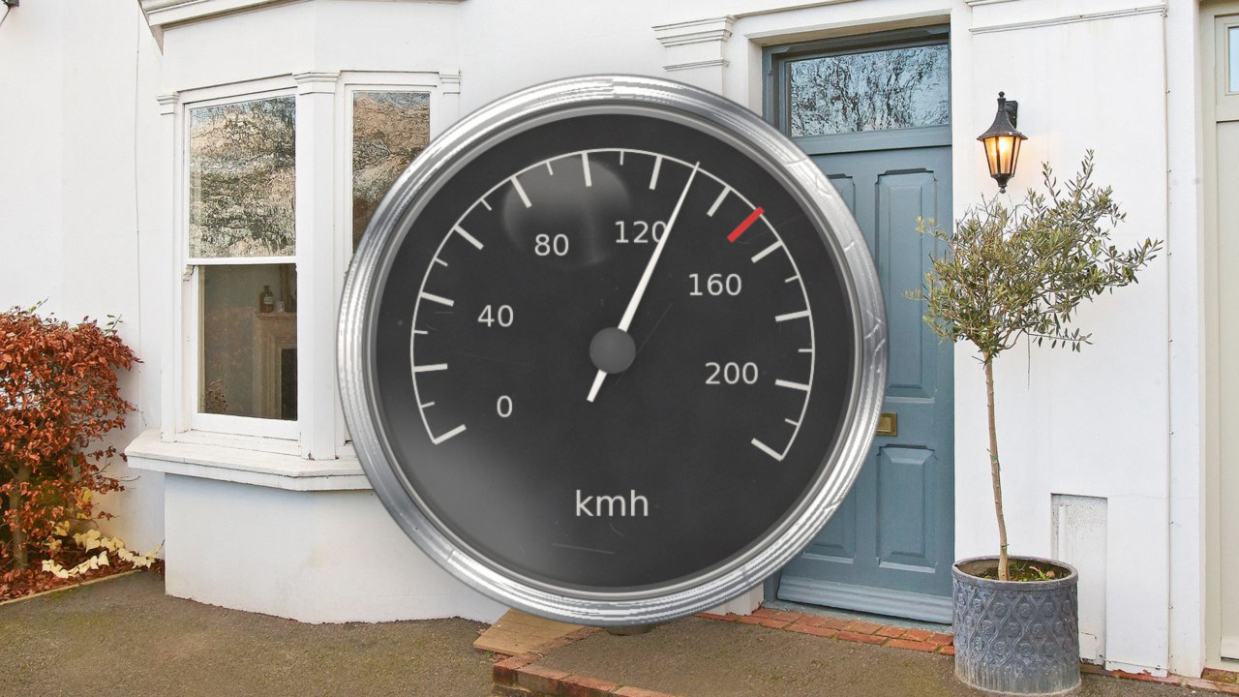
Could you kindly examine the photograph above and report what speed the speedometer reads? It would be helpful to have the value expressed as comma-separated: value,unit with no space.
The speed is 130,km/h
